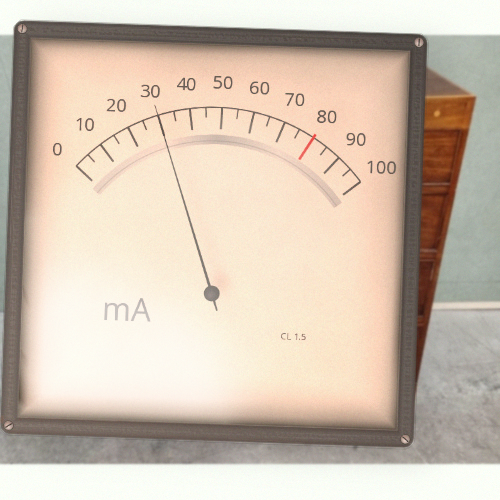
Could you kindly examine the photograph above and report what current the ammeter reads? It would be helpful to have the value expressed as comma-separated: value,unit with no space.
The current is 30,mA
